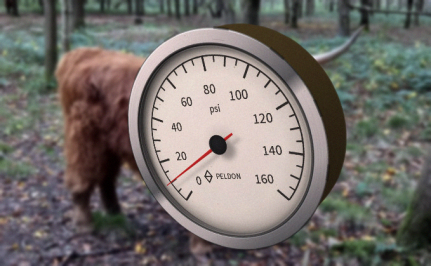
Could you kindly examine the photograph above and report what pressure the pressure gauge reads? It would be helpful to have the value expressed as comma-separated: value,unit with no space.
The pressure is 10,psi
